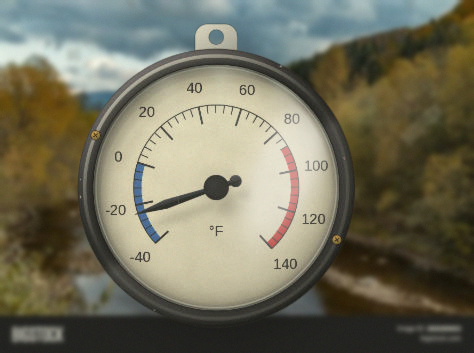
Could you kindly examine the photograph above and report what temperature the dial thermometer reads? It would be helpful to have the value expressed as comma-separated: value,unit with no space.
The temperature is -24,°F
